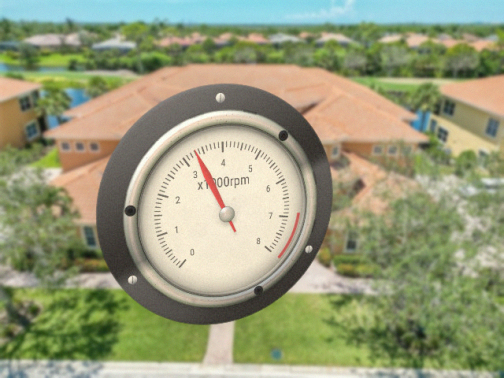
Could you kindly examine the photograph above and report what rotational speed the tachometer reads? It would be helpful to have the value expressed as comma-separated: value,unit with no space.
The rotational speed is 3300,rpm
